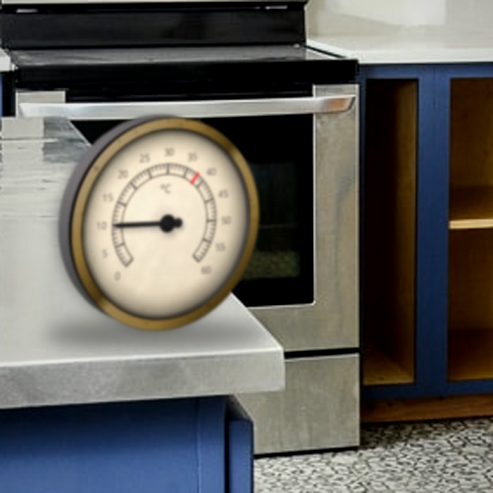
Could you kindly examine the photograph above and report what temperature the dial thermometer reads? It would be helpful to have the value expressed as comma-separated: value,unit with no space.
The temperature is 10,°C
